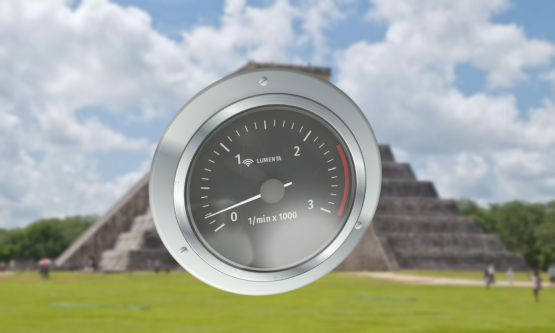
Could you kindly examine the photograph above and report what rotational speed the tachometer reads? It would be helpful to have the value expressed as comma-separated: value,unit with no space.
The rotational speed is 200,rpm
